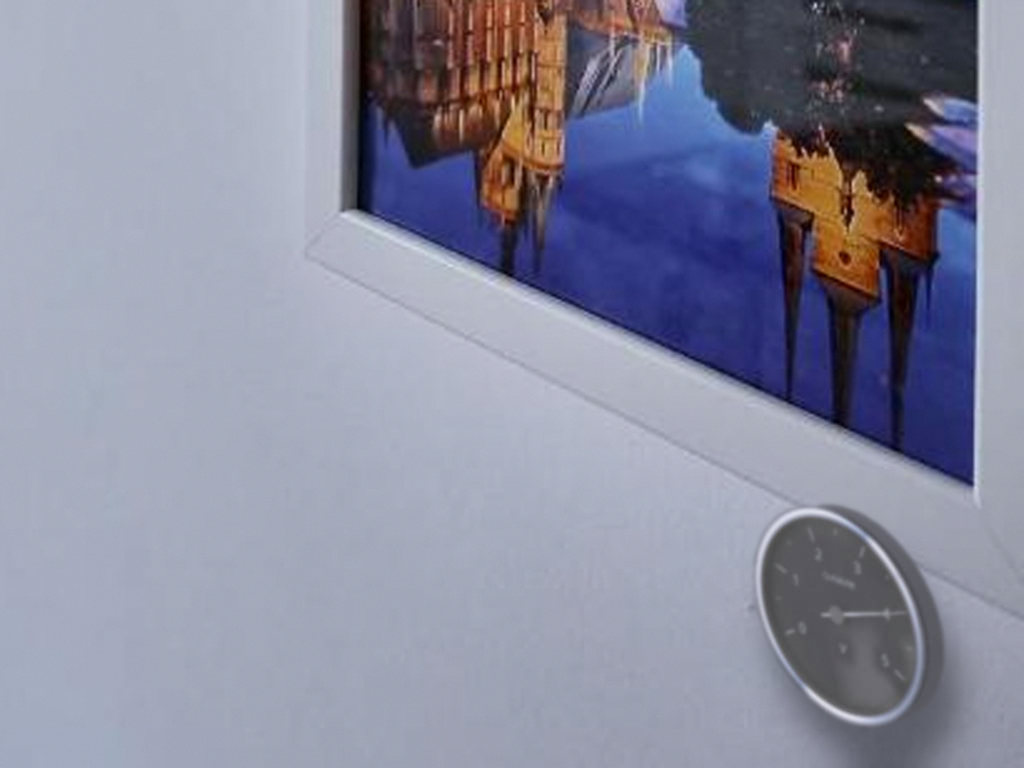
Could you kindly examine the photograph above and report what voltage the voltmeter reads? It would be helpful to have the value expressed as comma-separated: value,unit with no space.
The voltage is 4,V
